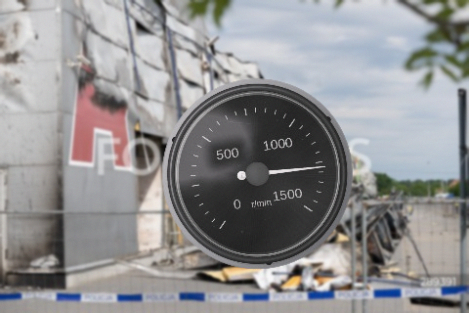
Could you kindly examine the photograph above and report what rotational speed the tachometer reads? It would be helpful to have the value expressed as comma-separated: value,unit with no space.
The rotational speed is 1275,rpm
